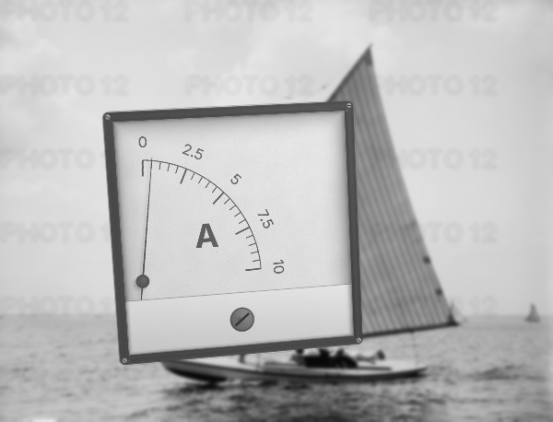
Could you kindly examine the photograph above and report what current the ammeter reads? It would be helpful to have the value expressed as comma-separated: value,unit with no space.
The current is 0.5,A
